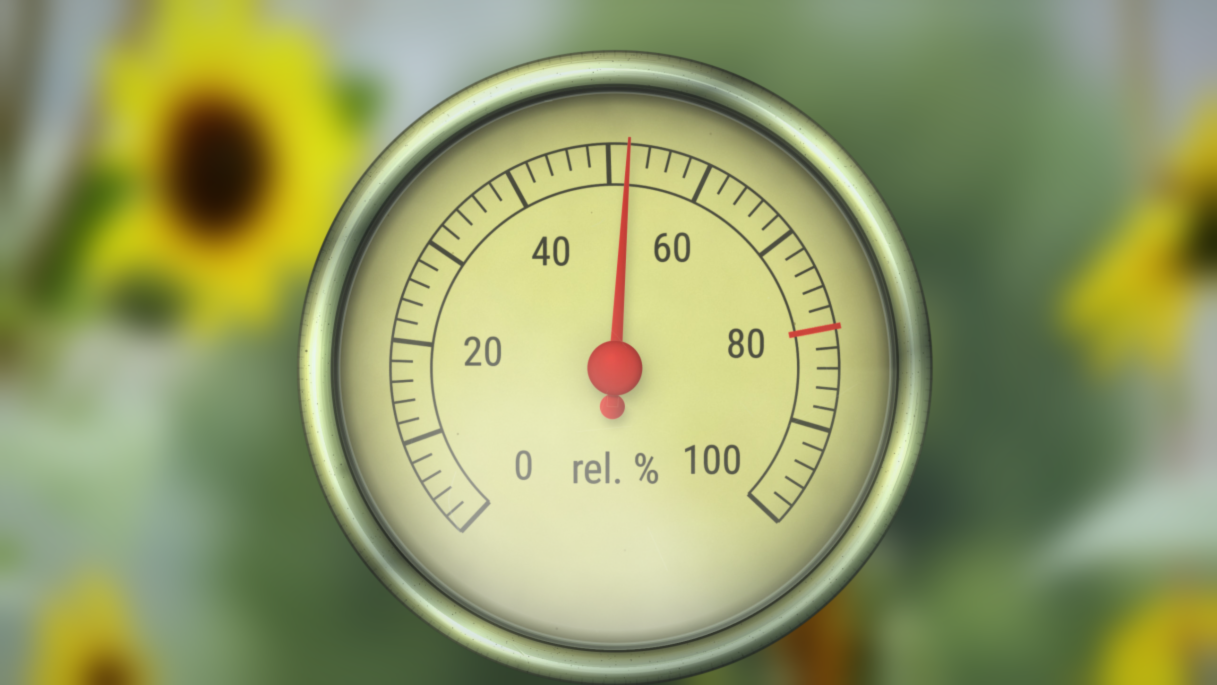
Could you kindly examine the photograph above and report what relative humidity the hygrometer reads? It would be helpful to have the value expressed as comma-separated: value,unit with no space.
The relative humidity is 52,%
